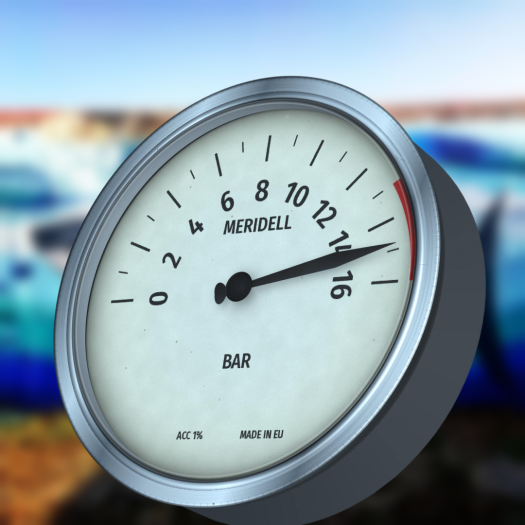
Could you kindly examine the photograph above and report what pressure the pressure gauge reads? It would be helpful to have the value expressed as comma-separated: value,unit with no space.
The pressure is 15,bar
